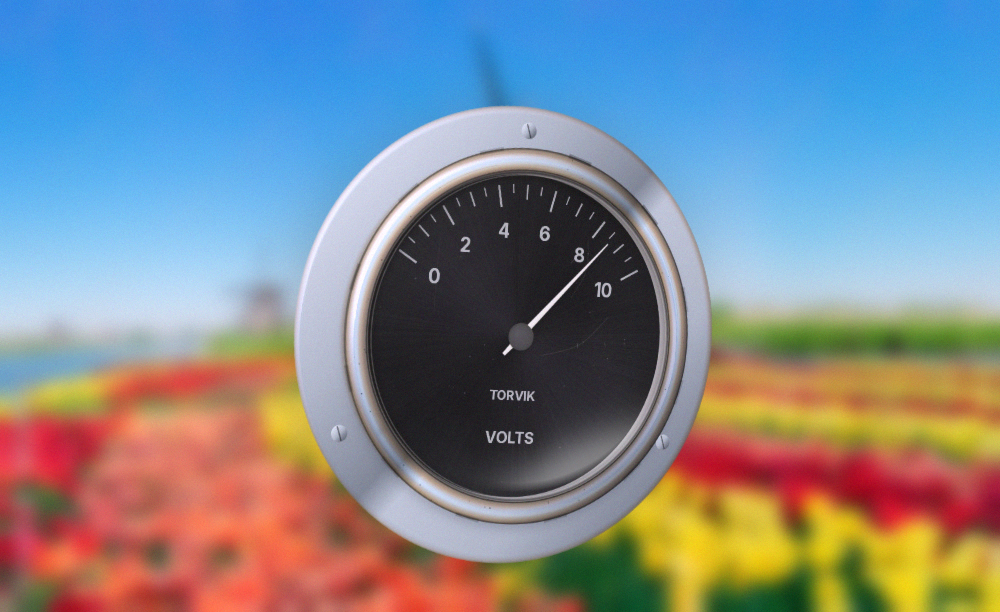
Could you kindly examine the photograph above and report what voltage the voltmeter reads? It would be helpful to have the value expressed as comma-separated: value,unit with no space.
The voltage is 8.5,V
